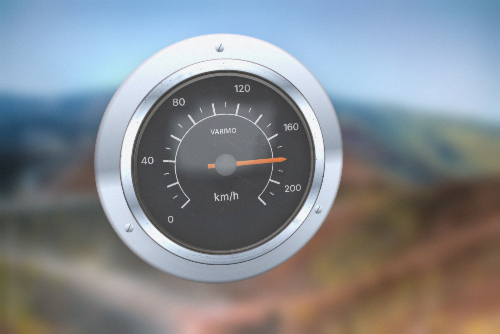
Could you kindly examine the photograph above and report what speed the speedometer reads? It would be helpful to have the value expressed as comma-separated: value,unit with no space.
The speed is 180,km/h
